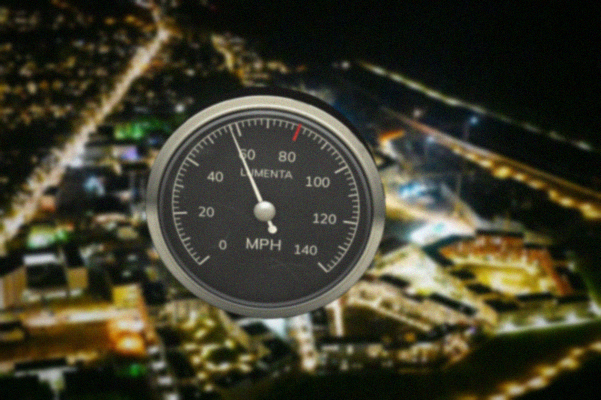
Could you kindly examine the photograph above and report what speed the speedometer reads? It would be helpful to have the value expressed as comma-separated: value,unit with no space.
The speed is 58,mph
